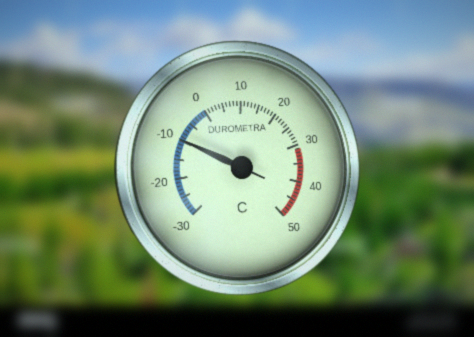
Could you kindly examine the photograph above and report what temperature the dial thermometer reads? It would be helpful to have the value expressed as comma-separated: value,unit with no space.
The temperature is -10,°C
